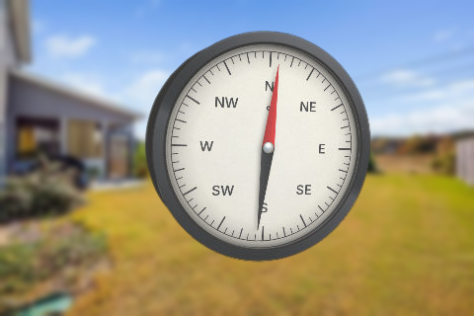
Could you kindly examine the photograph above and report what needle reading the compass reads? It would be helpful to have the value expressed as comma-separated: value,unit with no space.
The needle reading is 5,°
